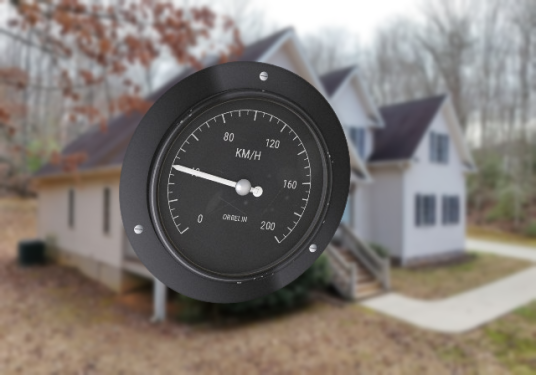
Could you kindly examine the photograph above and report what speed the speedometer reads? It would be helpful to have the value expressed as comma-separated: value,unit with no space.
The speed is 40,km/h
